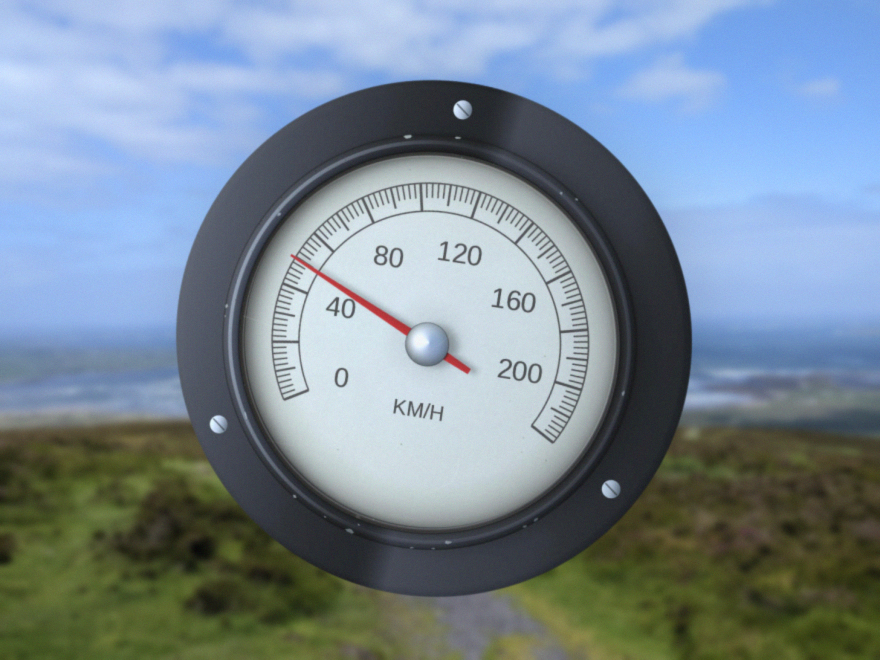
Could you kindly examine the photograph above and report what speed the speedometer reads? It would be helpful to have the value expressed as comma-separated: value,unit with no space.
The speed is 50,km/h
